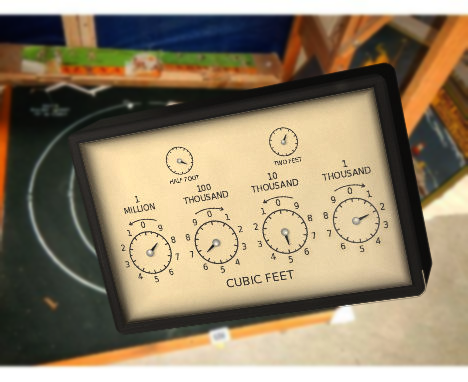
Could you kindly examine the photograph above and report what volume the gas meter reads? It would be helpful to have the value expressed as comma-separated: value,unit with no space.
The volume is 865200,ft³
